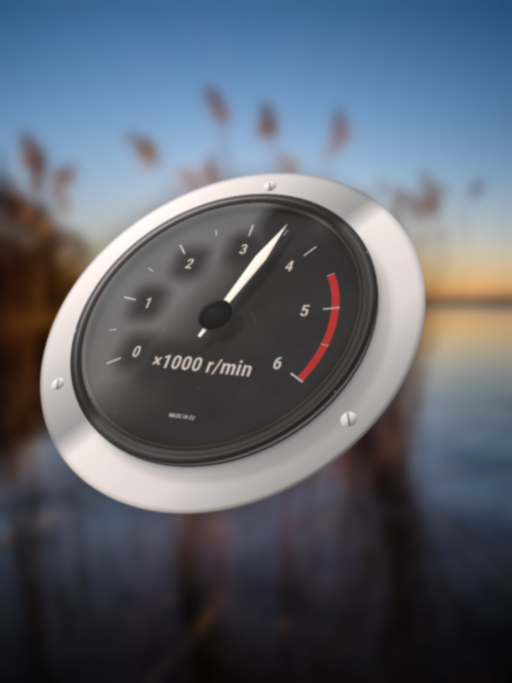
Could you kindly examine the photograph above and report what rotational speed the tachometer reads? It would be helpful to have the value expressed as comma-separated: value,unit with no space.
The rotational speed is 3500,rpm
